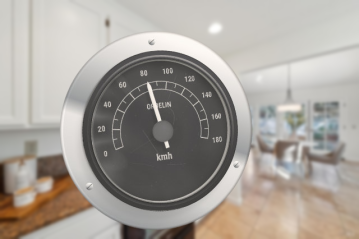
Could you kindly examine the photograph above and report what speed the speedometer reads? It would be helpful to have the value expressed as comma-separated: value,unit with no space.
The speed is 80,km/h
